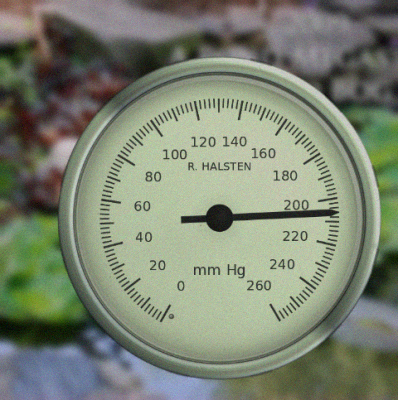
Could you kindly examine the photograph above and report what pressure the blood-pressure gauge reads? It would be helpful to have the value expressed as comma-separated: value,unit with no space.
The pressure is 206,mmHg
